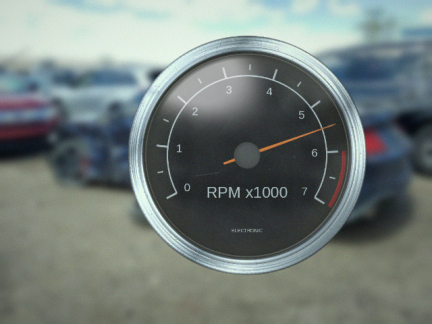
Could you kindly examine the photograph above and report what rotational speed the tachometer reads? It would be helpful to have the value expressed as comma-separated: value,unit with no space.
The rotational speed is 5500,rpm
